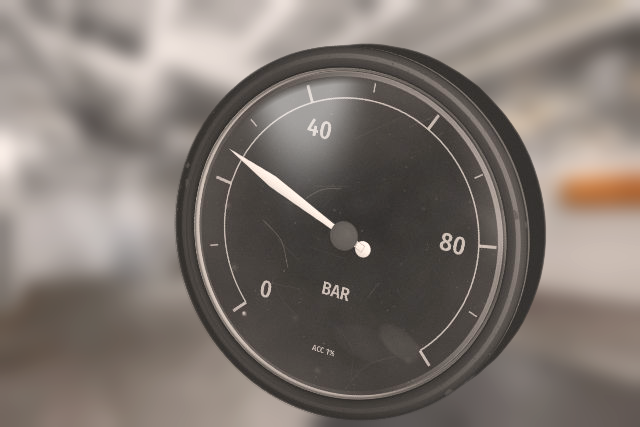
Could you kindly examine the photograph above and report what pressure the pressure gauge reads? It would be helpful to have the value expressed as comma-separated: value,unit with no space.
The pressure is 25,bar
